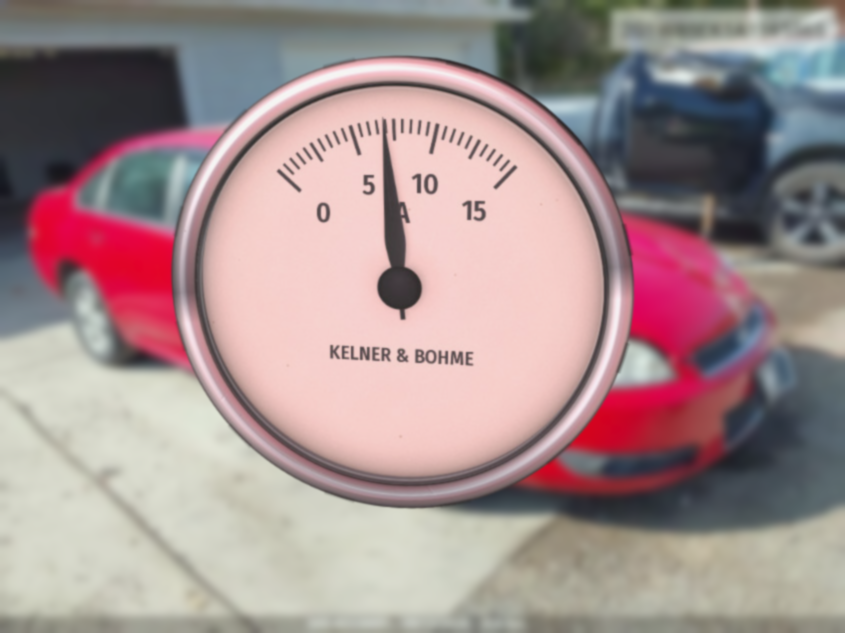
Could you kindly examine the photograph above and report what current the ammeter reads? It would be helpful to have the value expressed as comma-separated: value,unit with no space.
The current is 7,A
